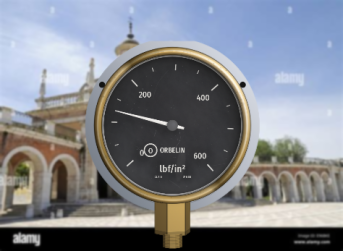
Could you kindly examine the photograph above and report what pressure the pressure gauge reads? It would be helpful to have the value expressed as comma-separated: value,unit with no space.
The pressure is 125,psi
